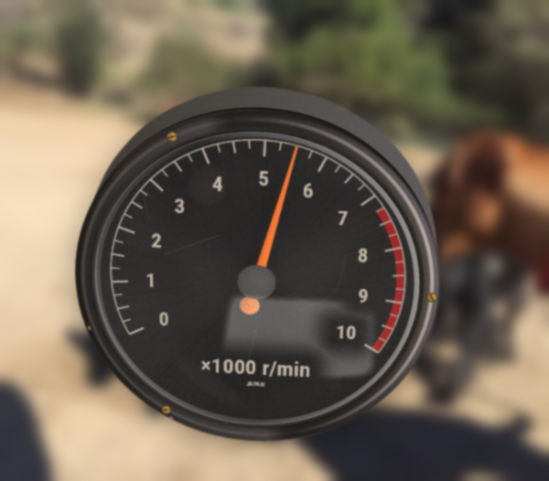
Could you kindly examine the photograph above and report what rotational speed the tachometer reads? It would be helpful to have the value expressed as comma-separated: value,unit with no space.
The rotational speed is 5500,rpm
